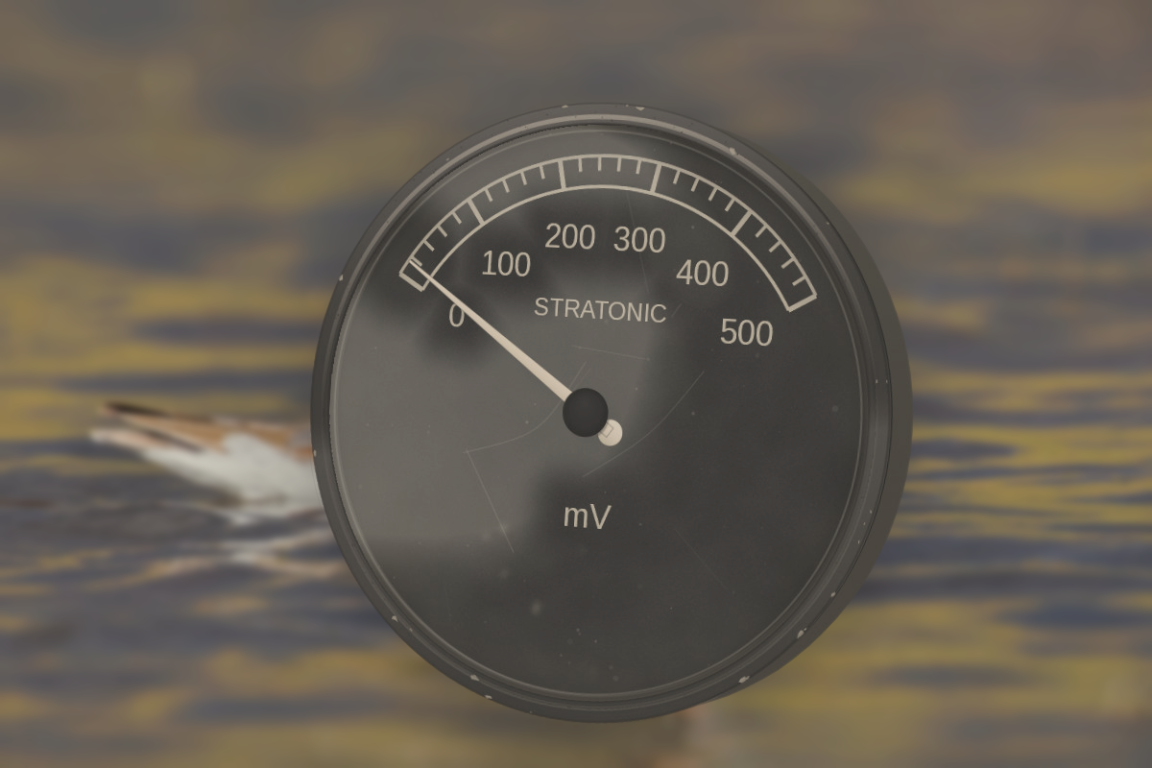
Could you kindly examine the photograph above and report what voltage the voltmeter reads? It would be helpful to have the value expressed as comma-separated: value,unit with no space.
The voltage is 20,mV
